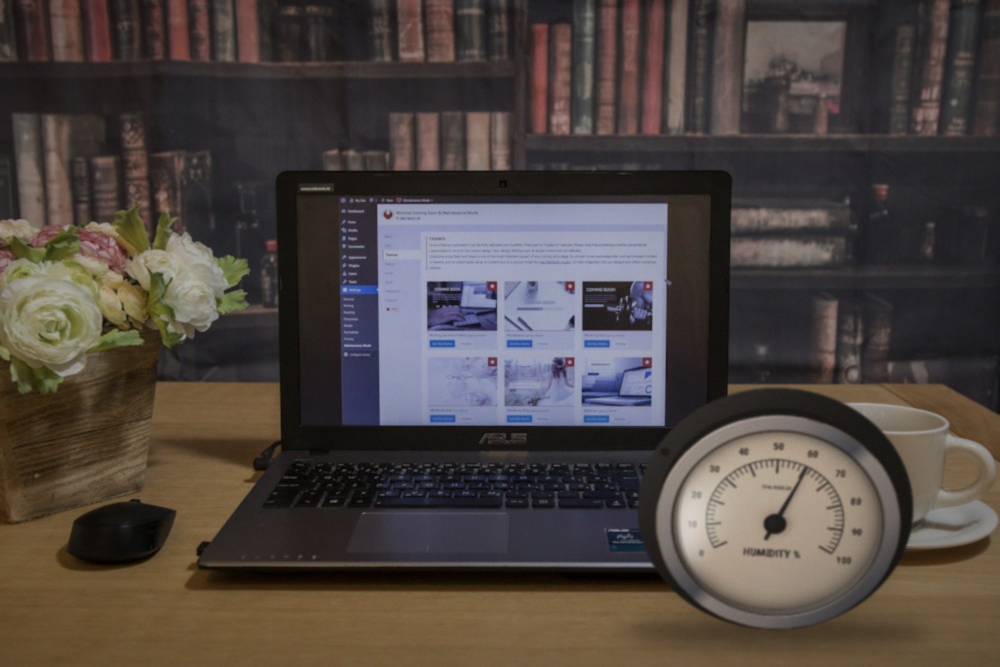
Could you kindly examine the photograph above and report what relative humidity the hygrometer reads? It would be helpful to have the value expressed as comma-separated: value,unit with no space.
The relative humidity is 60,%
